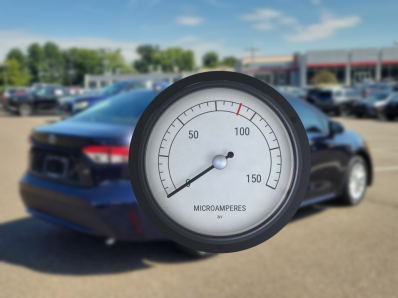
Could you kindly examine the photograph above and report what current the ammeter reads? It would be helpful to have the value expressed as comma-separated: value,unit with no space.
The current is 0,µA
